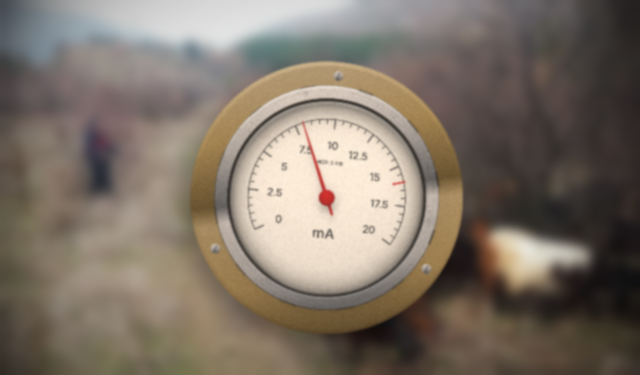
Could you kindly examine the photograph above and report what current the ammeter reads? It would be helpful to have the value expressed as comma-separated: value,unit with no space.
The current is 8,mA
